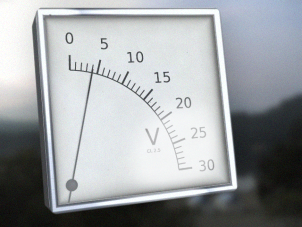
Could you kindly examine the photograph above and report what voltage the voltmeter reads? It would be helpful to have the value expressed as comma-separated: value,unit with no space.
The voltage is 4,V
